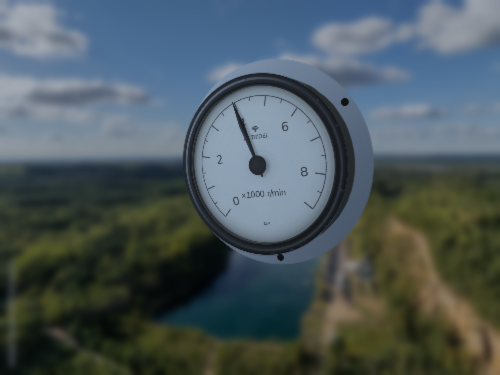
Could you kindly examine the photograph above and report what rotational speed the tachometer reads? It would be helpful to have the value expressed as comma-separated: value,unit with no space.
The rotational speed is 4000,rpm
